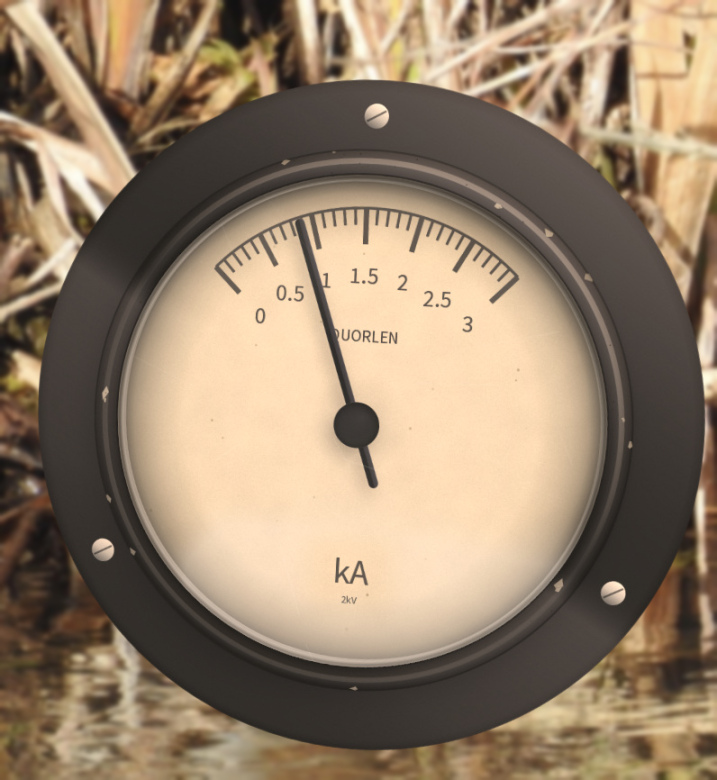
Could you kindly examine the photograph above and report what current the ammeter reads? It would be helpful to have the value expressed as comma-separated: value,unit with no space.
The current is 0.9,kA
